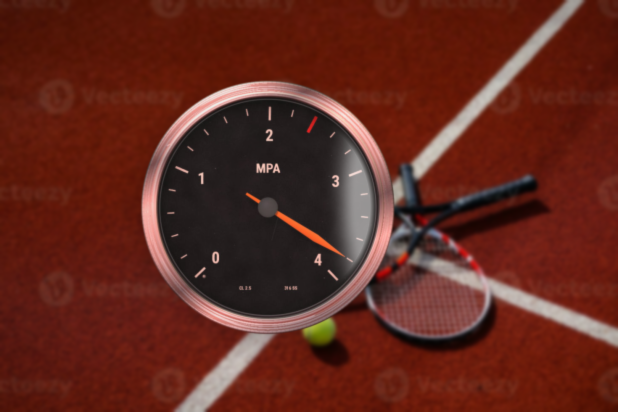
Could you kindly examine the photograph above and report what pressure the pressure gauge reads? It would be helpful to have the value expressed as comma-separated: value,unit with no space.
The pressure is 3.8,MPa
